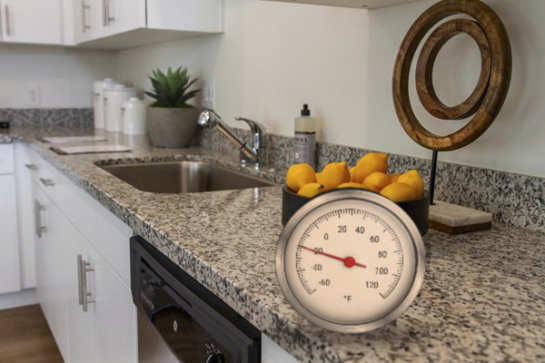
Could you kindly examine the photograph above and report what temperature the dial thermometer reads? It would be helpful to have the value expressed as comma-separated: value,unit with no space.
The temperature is -20,°F
